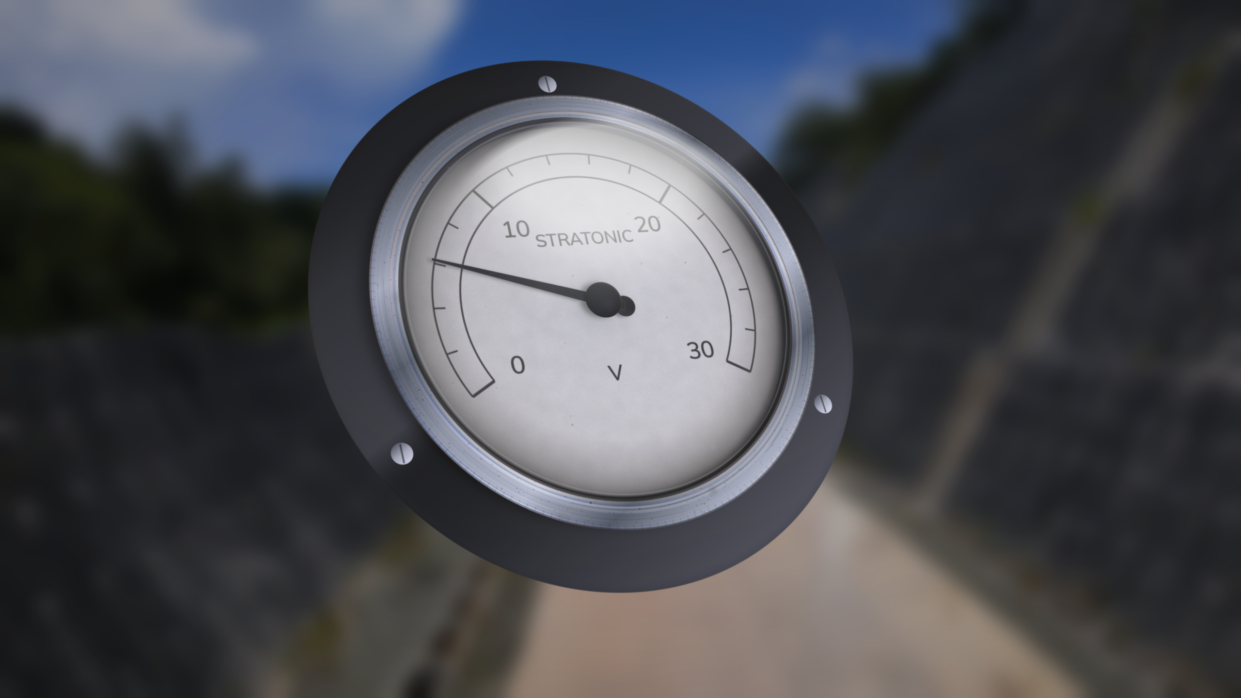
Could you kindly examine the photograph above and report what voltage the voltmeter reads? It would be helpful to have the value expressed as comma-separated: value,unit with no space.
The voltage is 6,V
